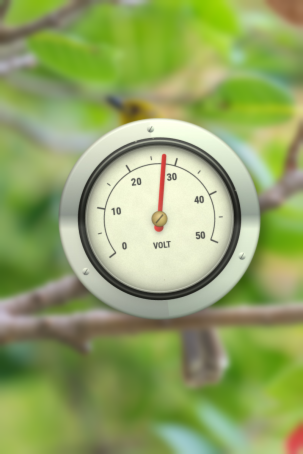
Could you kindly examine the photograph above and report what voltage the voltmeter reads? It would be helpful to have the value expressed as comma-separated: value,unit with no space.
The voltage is 27.5,V
